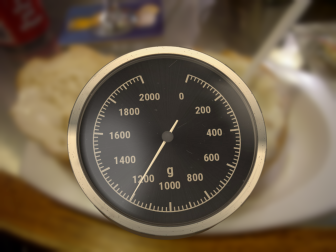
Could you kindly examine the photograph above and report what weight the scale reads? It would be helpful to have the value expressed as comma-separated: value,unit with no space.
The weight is 1200,g
